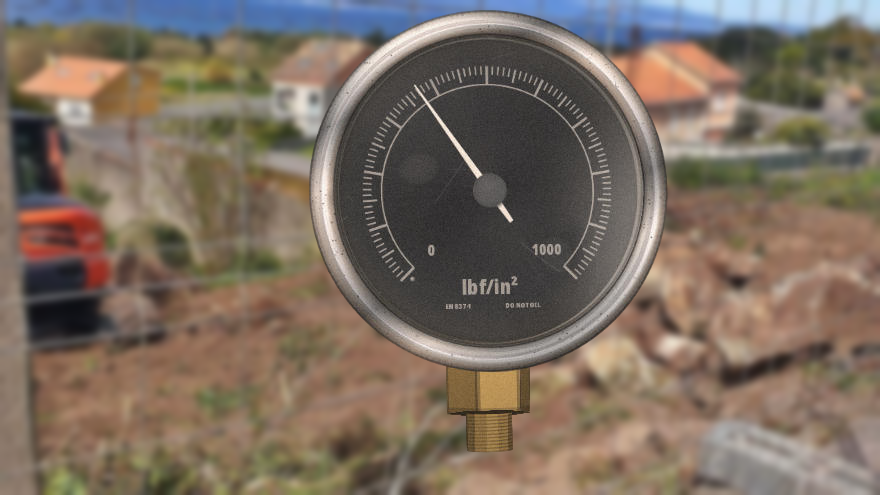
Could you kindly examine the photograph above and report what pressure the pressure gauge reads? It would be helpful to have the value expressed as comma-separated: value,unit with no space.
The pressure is 370,psi
